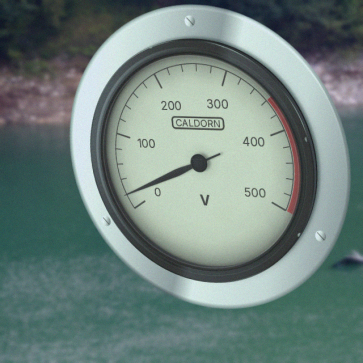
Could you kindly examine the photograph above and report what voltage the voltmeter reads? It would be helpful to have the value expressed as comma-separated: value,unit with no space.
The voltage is 20,V
